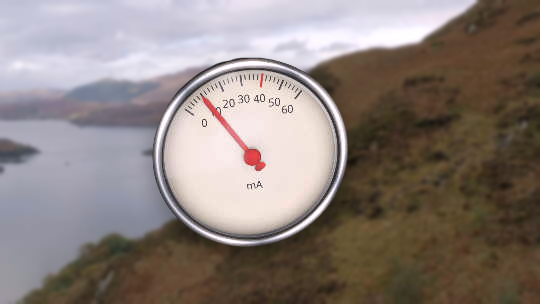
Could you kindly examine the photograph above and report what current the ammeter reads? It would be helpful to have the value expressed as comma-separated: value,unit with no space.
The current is 10,mA
